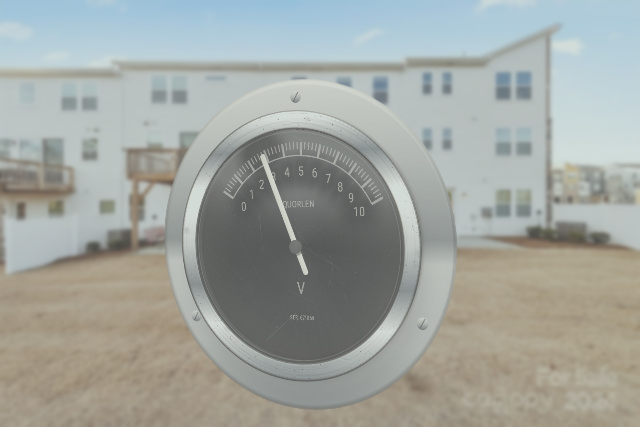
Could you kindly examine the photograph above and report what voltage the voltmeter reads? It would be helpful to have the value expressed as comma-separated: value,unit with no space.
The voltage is 3,V
